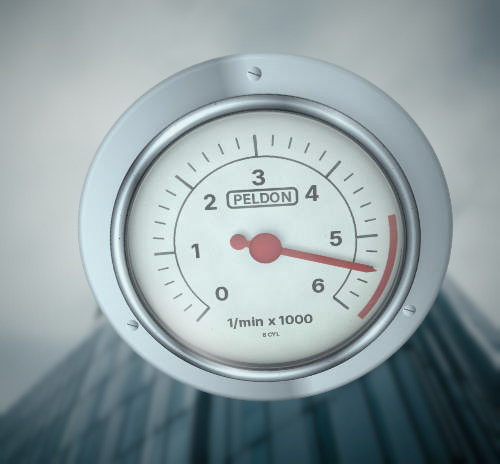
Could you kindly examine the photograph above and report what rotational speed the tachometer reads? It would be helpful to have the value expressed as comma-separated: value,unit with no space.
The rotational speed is 5400,rpm
